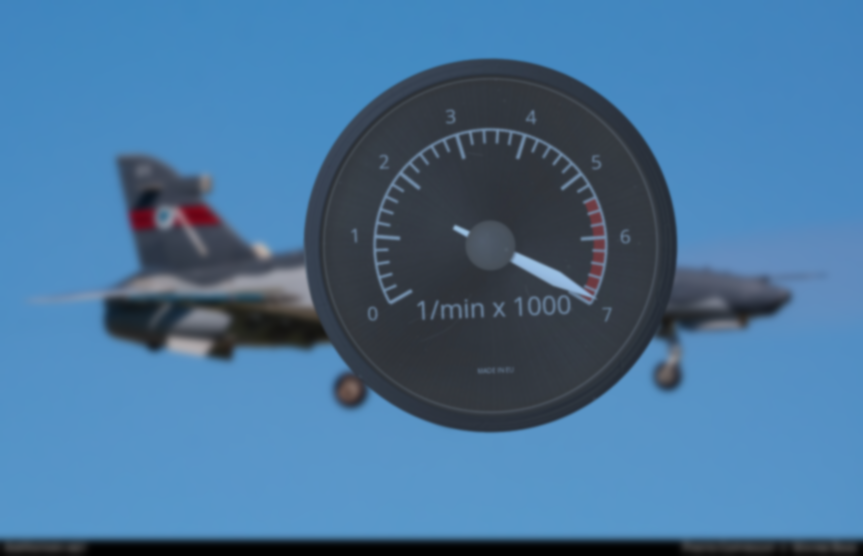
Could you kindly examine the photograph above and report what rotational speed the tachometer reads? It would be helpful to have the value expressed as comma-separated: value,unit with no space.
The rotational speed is 6900,rpm
